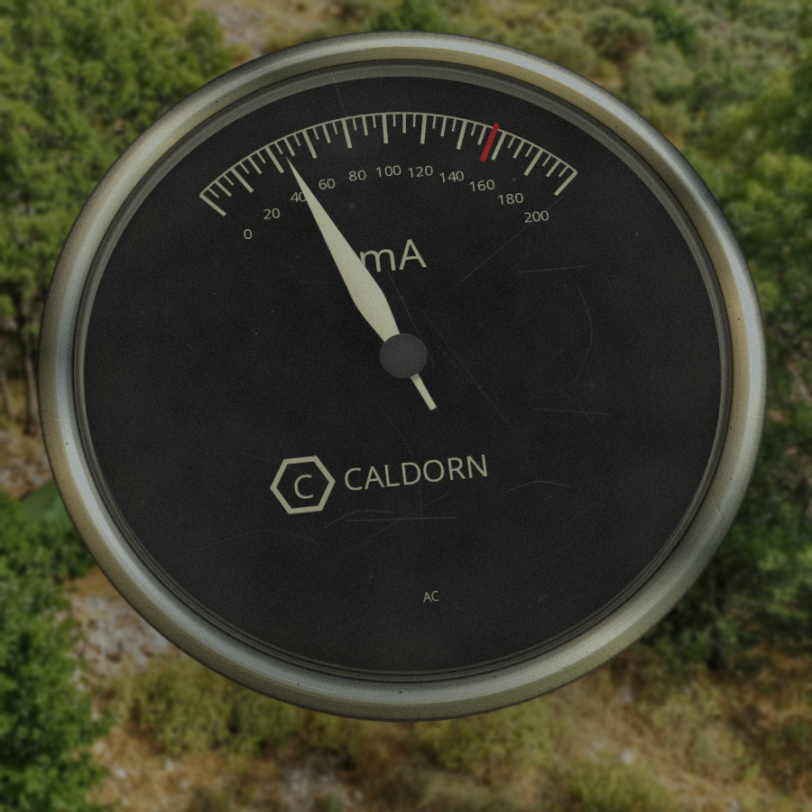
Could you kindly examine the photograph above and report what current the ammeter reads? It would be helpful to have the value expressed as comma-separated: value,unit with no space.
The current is 45,mA
